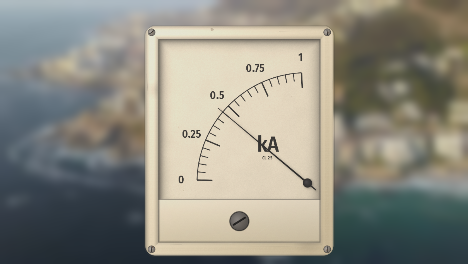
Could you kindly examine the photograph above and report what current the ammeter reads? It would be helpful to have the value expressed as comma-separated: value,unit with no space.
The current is 0.45,kA
